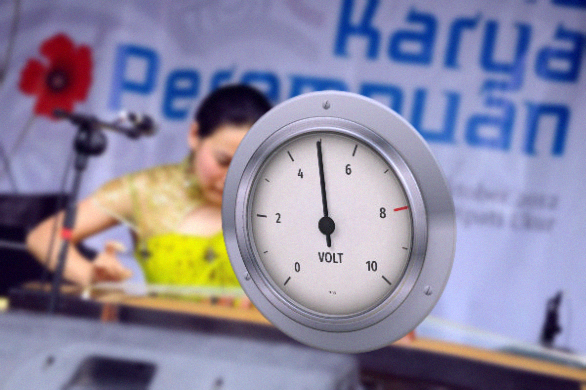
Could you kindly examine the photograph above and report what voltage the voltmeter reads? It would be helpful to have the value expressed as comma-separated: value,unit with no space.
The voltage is 5,V
